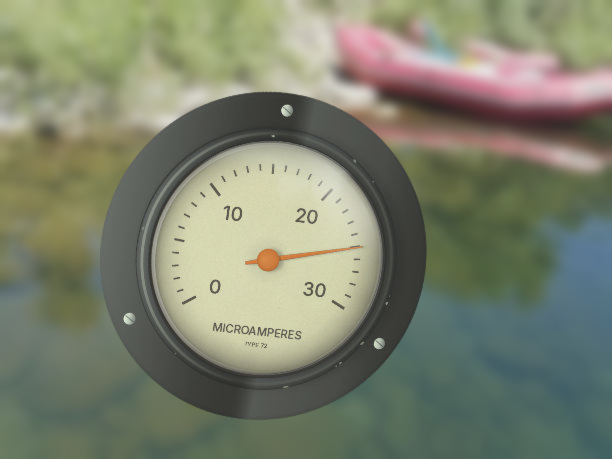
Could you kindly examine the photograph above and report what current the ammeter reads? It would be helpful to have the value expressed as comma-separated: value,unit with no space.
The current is 25,µA
